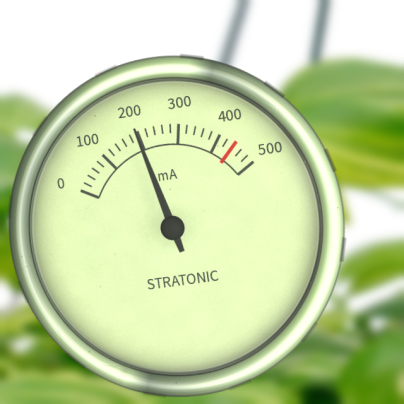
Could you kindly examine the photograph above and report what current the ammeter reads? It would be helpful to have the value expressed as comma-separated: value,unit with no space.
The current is 200,mA
